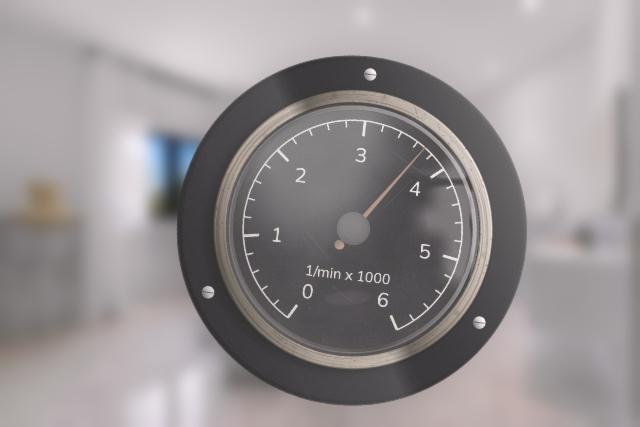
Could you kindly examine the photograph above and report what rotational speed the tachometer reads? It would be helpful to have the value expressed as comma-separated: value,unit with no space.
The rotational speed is 3700,rpm
